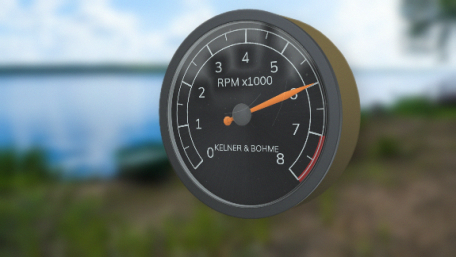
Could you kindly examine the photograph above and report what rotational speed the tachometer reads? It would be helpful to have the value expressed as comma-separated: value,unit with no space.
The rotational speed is 6000,rpm
